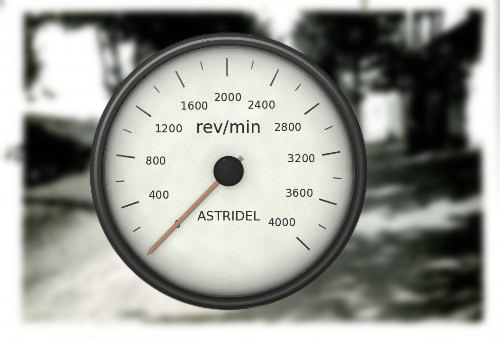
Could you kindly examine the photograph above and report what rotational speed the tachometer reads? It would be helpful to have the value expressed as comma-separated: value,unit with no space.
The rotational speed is 0,rpm
